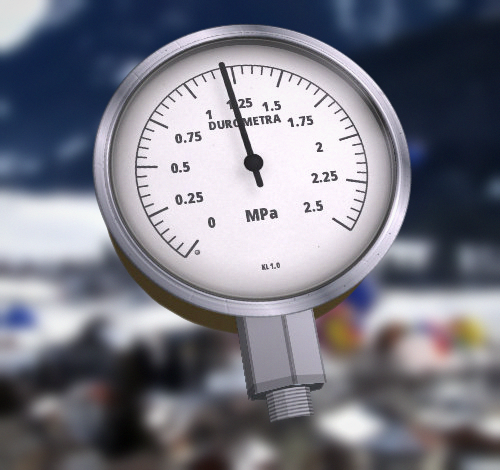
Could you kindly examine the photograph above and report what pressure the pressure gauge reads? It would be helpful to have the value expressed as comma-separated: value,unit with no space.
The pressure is 1.2,MPa
